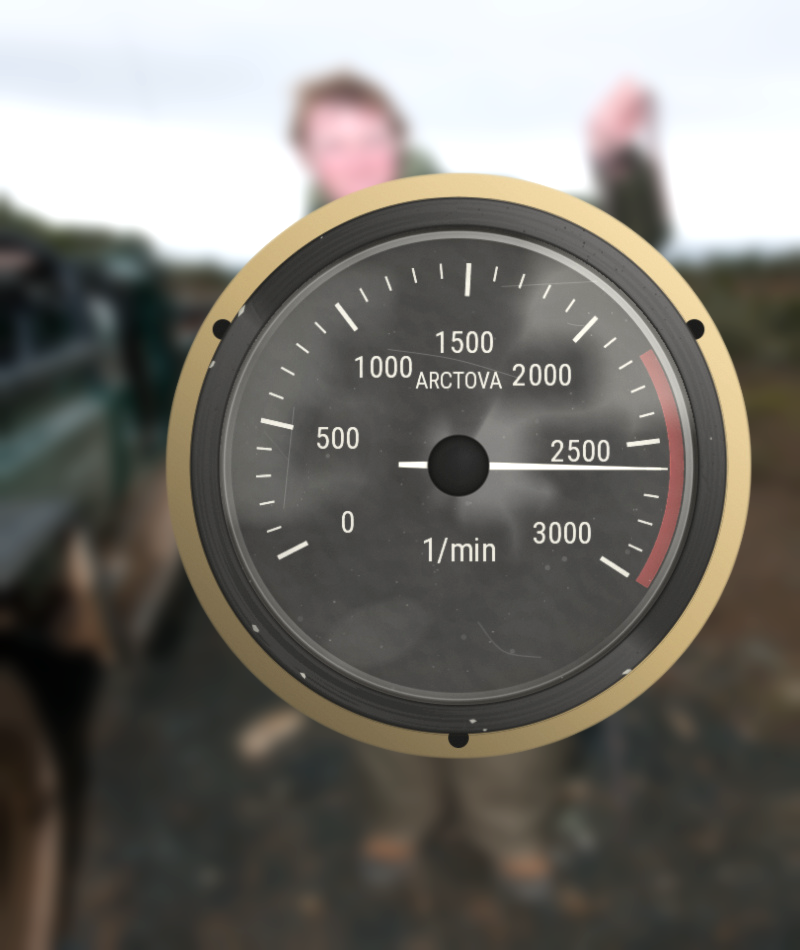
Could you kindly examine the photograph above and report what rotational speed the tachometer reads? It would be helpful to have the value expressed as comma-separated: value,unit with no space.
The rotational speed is 2600,rpm
